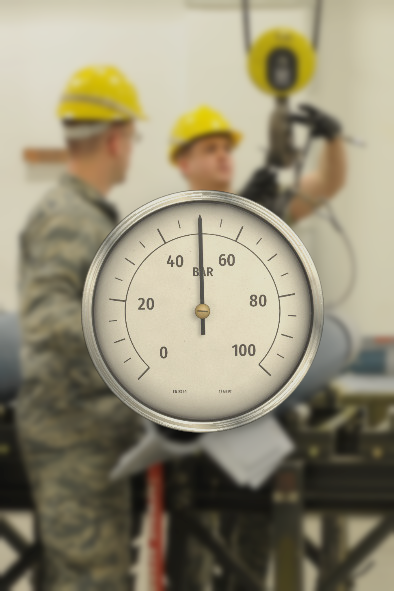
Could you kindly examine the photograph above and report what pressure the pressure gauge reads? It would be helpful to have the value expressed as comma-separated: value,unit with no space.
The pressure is 50,bar
